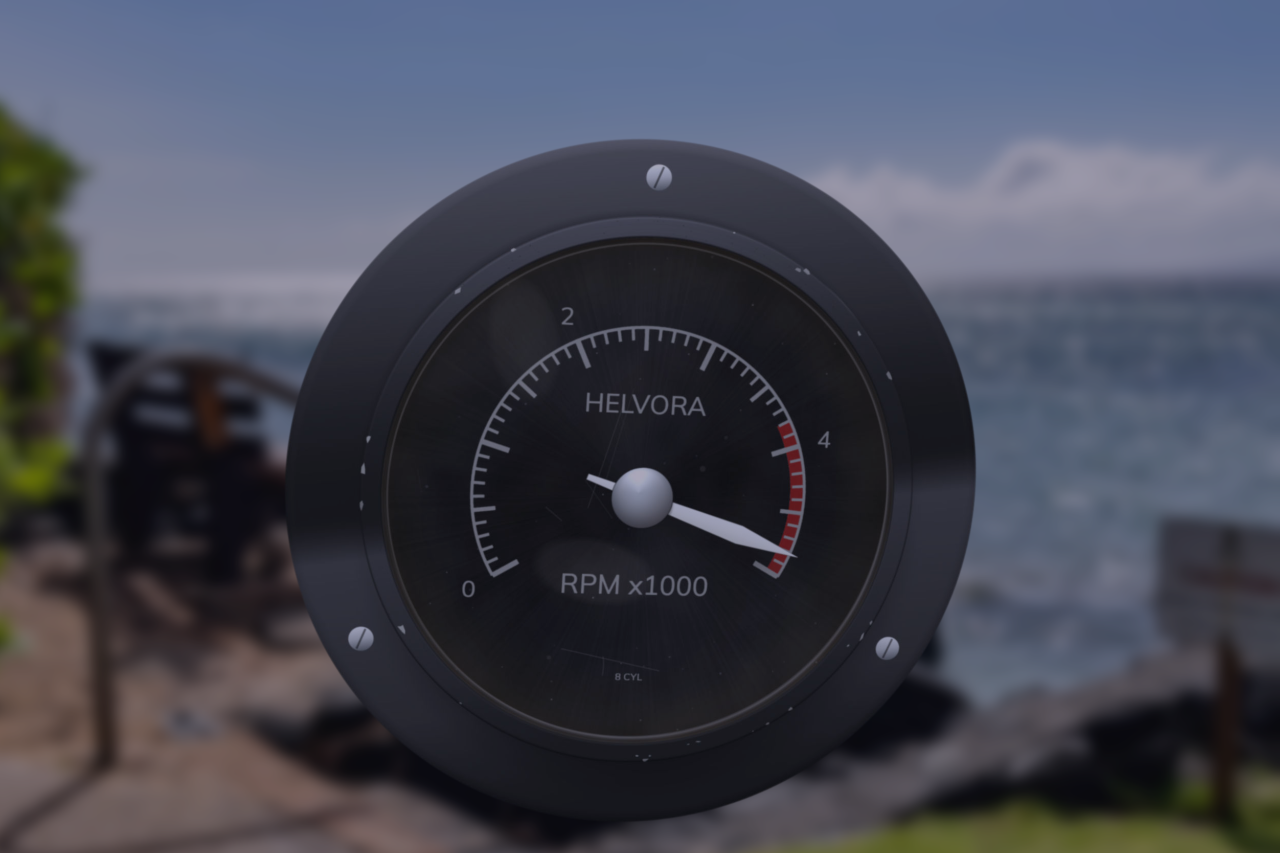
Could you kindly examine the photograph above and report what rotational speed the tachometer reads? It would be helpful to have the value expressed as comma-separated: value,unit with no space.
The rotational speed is 4800,rpm
